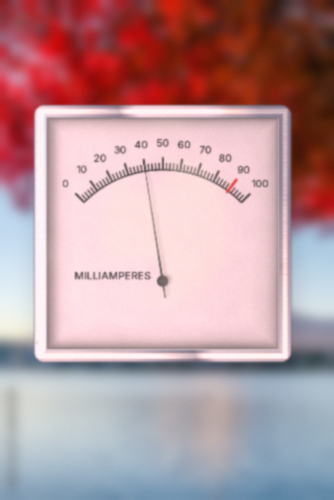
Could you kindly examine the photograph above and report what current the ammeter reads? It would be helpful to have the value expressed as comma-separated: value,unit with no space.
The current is 40,mA
